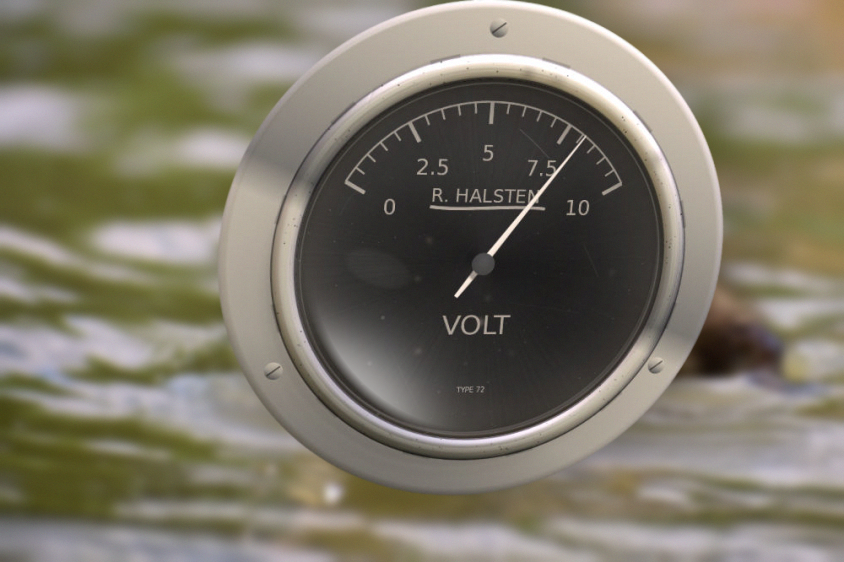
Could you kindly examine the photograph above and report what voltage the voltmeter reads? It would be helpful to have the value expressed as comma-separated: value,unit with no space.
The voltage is 8,V
